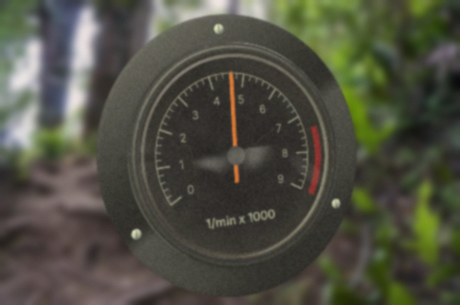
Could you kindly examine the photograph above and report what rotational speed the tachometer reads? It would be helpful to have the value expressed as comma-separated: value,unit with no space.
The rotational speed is 4600,rpm
